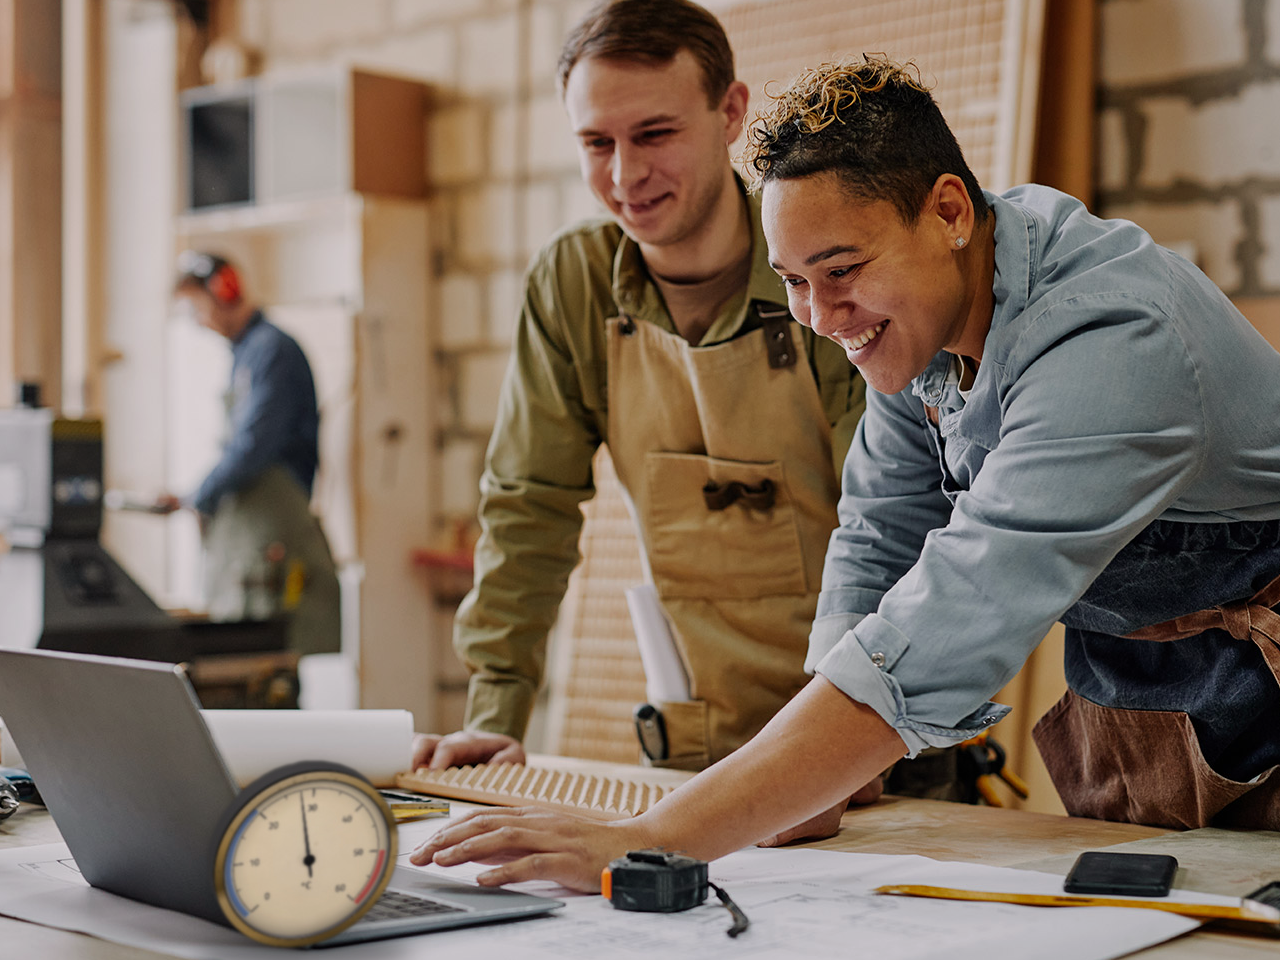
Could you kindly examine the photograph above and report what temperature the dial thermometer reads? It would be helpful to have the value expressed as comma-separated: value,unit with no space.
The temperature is 27.5,°C
